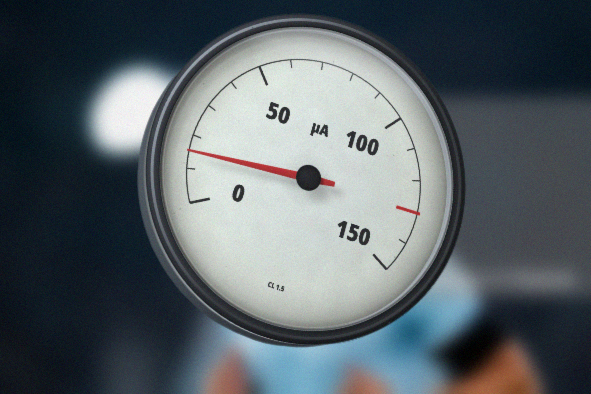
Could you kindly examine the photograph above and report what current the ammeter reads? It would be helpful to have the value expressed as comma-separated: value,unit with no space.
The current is 15,µA
